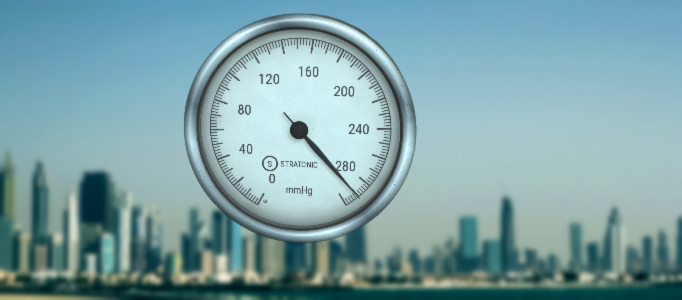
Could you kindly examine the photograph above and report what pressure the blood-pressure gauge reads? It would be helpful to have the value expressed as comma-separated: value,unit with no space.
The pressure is 290,mmHg
